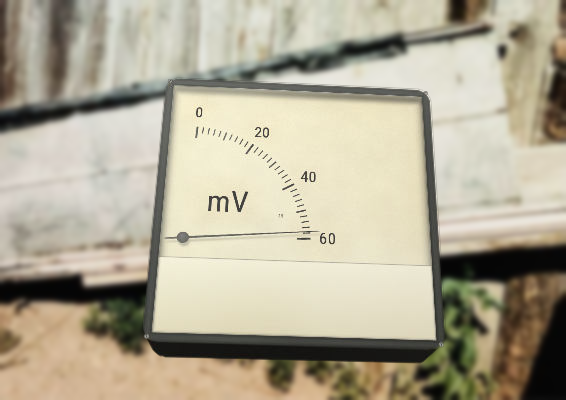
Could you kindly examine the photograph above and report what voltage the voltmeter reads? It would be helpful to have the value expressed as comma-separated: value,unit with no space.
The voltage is 58,mV
